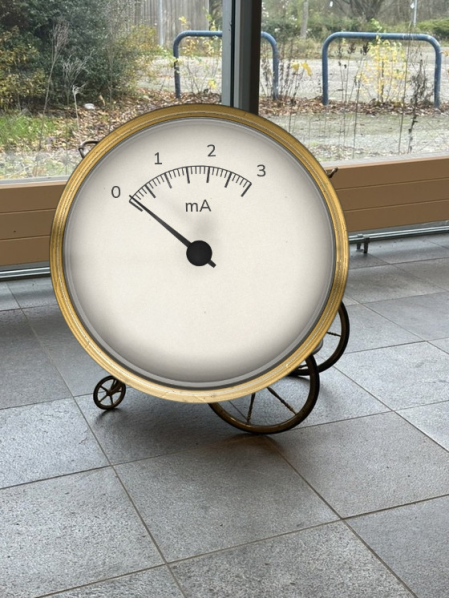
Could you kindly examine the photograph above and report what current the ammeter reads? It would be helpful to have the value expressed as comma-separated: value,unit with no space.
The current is 0.1,mA
